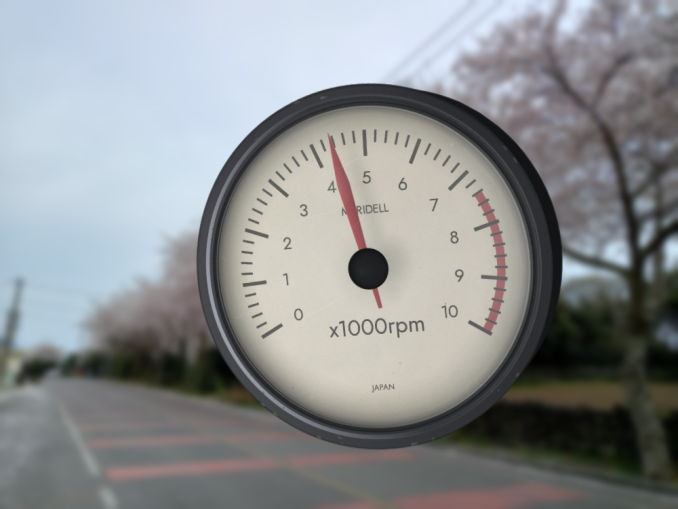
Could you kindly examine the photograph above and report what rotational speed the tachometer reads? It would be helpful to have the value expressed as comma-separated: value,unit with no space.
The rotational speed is 4400,rpm
